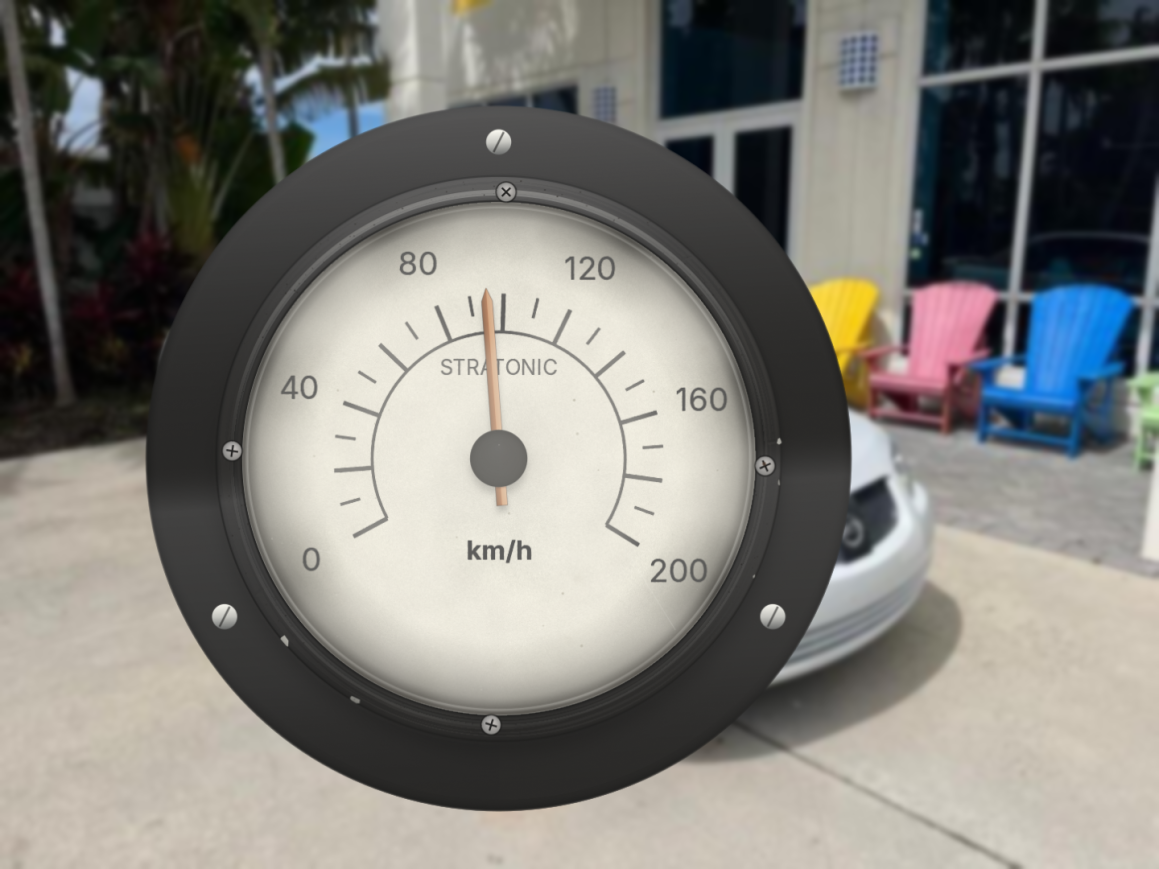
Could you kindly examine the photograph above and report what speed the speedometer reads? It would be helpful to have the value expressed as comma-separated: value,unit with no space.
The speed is 95,km/h
